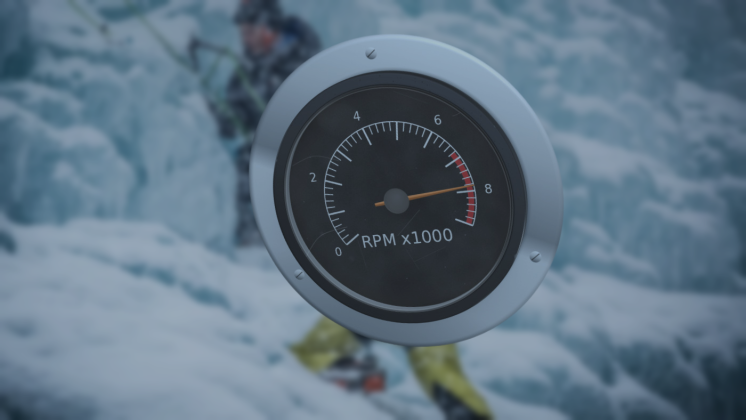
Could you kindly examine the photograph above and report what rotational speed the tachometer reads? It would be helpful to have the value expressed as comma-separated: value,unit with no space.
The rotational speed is 7800,rpm
